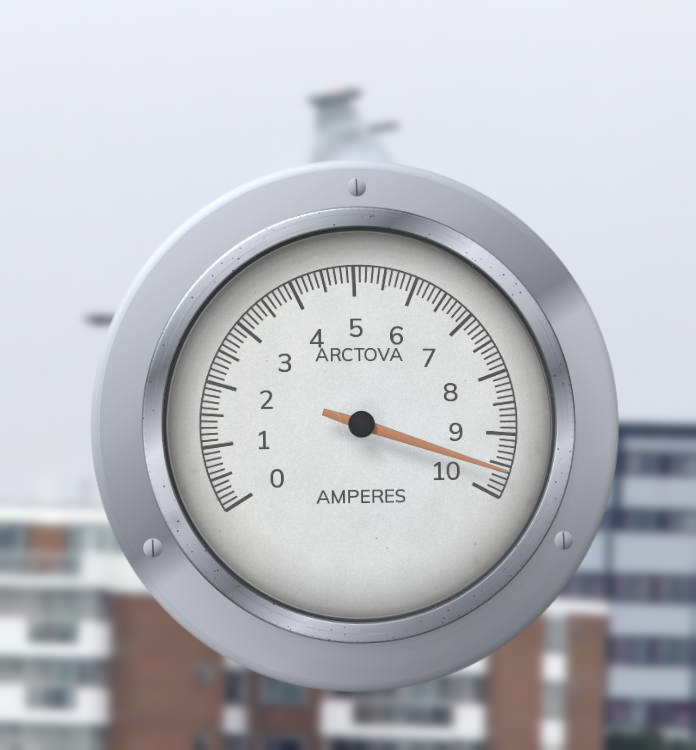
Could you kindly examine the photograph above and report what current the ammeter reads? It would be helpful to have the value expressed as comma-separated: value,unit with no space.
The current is 9.6,A
